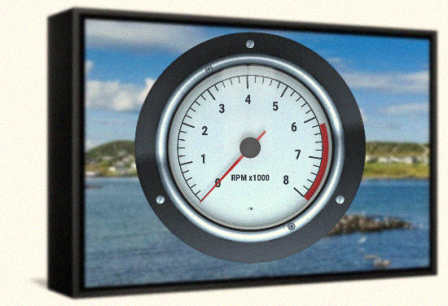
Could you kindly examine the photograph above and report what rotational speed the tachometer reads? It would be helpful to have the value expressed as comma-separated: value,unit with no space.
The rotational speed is 0,rpm
